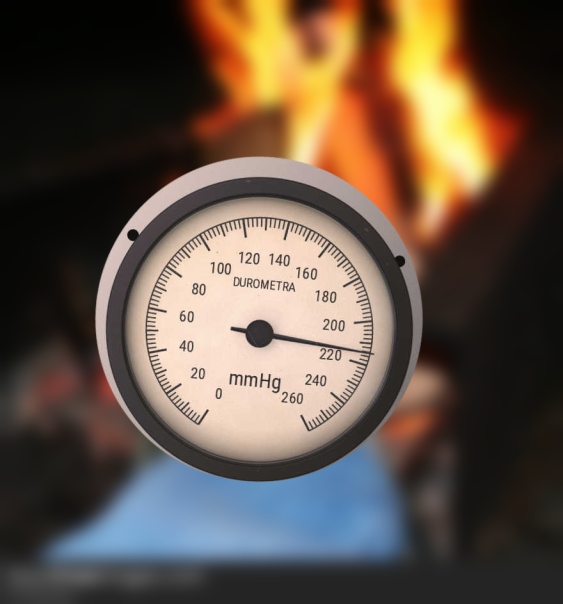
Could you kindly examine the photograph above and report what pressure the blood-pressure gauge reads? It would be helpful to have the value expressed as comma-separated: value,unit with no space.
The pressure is 214,mmHg
